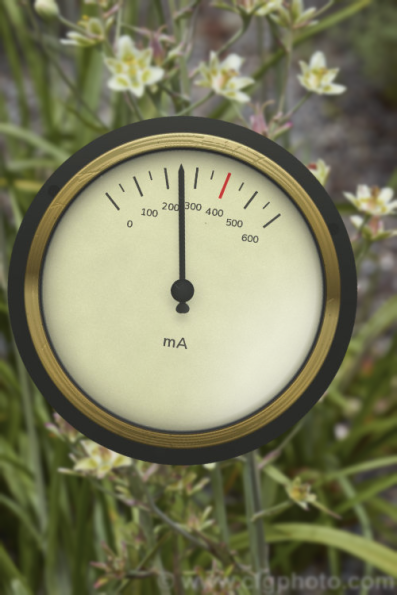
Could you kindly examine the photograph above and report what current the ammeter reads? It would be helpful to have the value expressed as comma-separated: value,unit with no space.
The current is 250,mA
